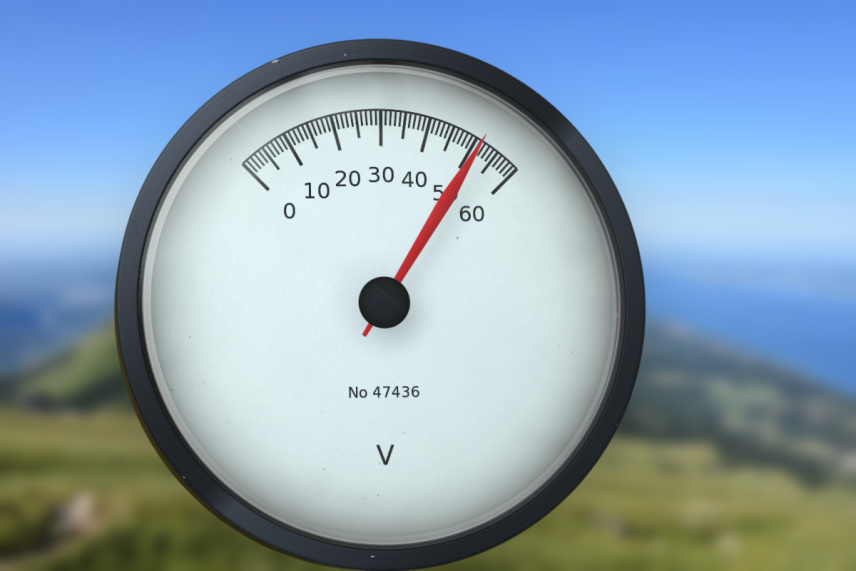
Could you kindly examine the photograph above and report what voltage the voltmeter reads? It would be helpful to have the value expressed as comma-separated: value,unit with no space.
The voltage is 51,V
